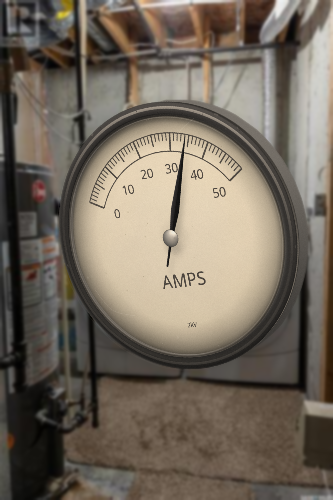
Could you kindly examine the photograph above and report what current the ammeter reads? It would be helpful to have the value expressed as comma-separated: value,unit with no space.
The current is 35,A
